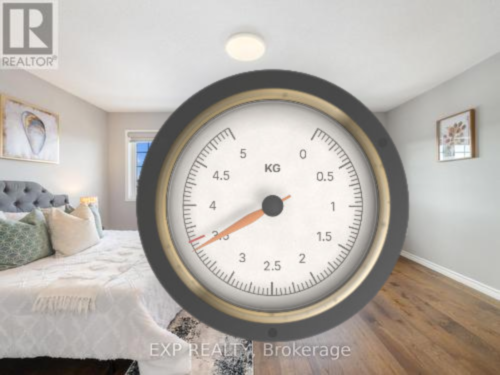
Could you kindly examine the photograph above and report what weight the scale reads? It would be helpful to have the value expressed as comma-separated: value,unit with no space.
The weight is 3.5,kg
